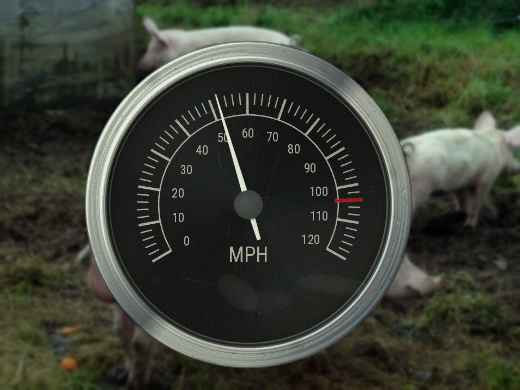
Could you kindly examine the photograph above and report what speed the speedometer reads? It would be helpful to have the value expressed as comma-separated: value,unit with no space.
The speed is 52,mph
